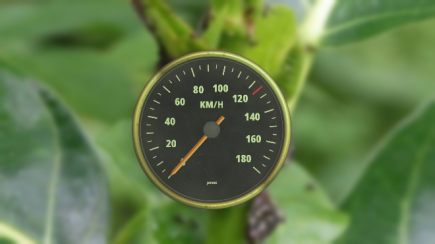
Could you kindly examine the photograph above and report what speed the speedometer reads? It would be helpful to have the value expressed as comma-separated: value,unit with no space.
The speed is 0,km/h
